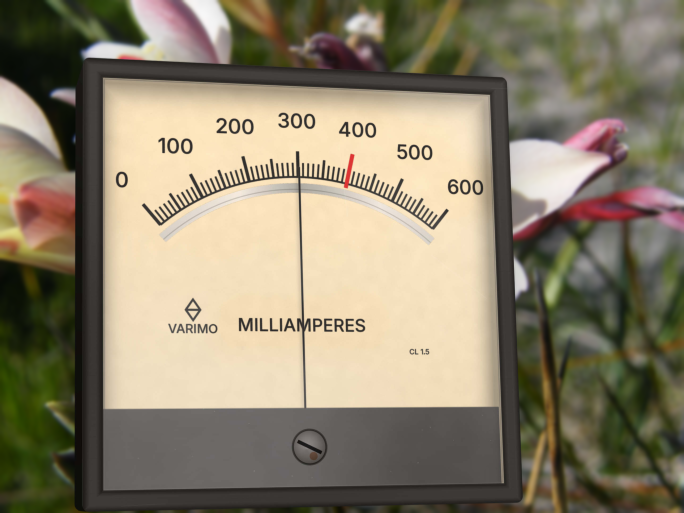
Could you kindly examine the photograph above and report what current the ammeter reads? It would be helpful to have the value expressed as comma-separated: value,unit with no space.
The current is 300,mA
